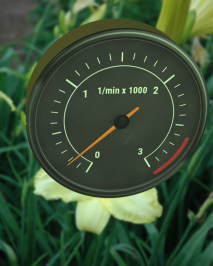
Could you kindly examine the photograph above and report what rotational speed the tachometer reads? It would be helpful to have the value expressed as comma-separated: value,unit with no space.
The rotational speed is 200,rpm
